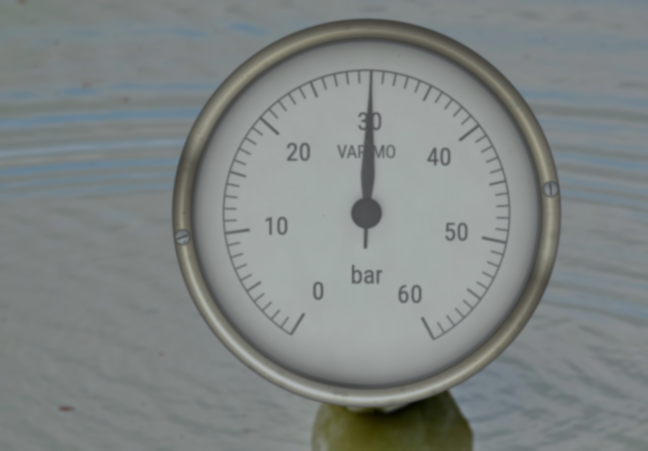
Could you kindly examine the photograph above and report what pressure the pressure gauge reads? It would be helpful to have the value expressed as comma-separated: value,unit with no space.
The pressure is 30,bar
